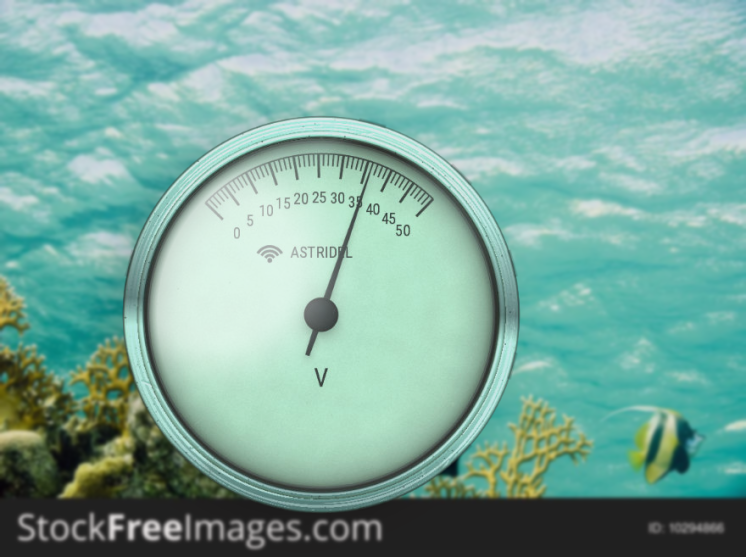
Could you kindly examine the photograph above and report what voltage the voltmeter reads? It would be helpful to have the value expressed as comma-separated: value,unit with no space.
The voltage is 36,V
